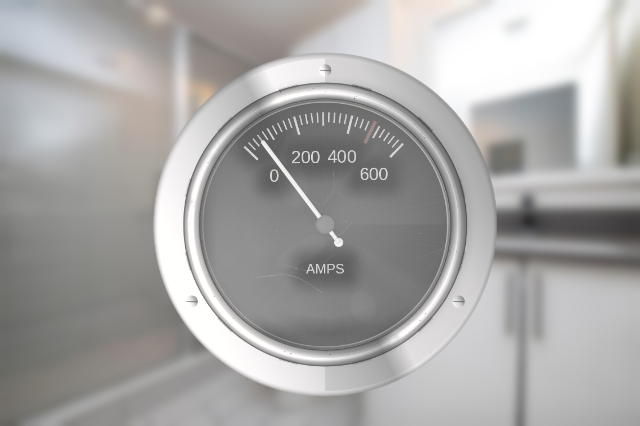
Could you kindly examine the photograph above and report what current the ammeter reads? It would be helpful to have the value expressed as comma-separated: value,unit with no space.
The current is 60,A
